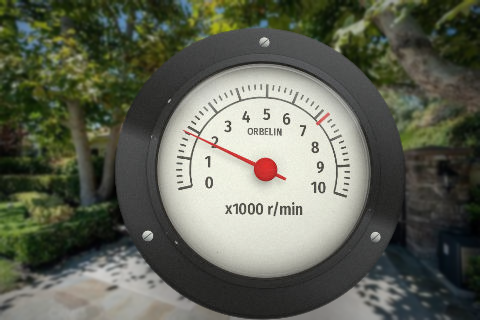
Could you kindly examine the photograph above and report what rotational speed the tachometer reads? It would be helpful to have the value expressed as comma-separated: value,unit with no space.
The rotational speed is 1800,rpm
